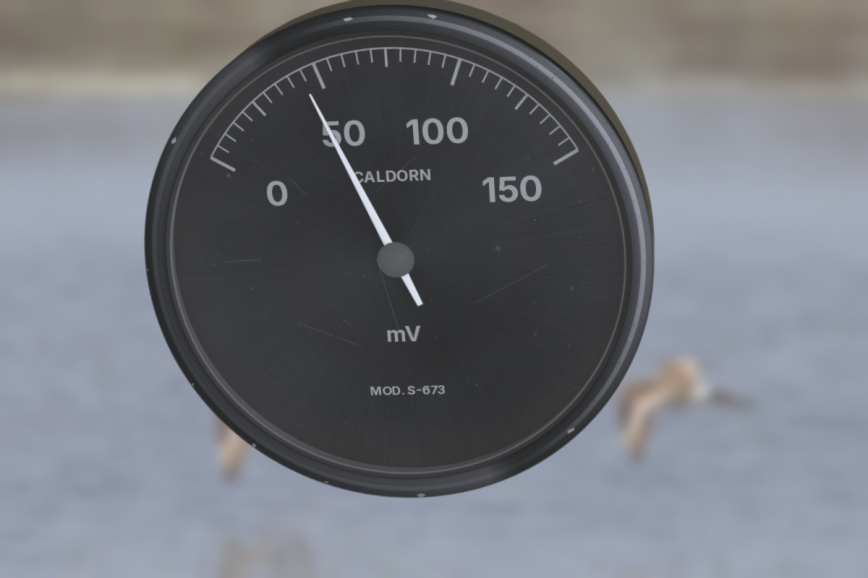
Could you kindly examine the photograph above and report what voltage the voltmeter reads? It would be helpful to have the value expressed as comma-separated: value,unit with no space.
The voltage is 45,mV
